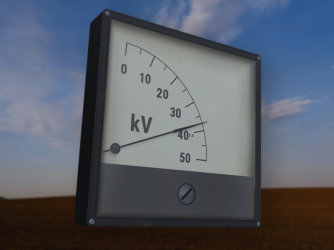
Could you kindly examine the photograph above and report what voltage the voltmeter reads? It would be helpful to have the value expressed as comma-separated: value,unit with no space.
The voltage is 37.5,kV
